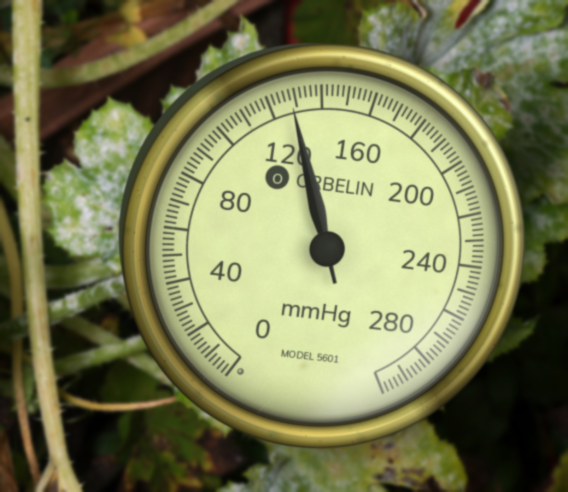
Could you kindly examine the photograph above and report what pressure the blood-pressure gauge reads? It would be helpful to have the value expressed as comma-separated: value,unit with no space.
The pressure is 128,mmHg
